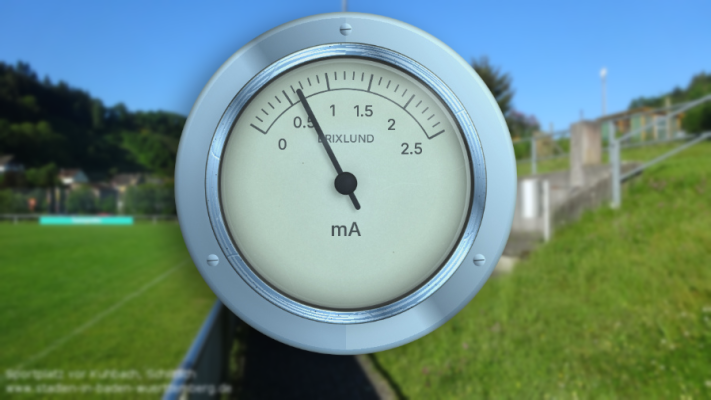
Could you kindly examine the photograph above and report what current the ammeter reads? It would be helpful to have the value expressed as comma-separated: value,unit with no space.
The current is 0.65,mA
